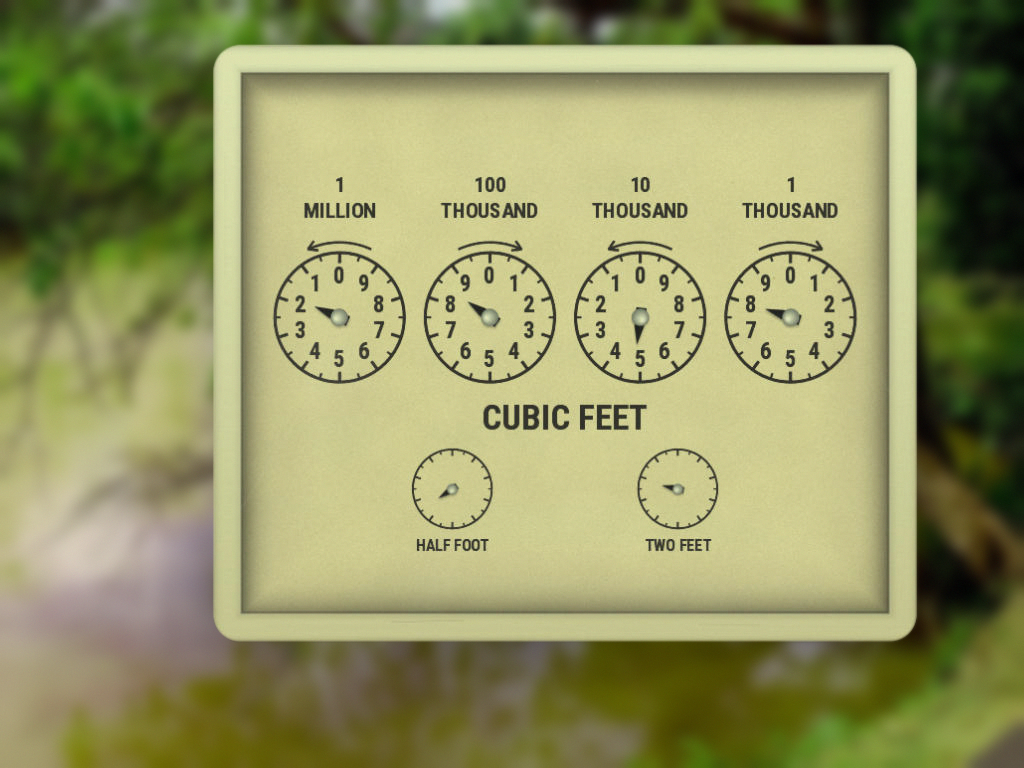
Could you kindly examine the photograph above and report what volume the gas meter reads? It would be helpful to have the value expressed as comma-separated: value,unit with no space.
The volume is 184800,ft³
